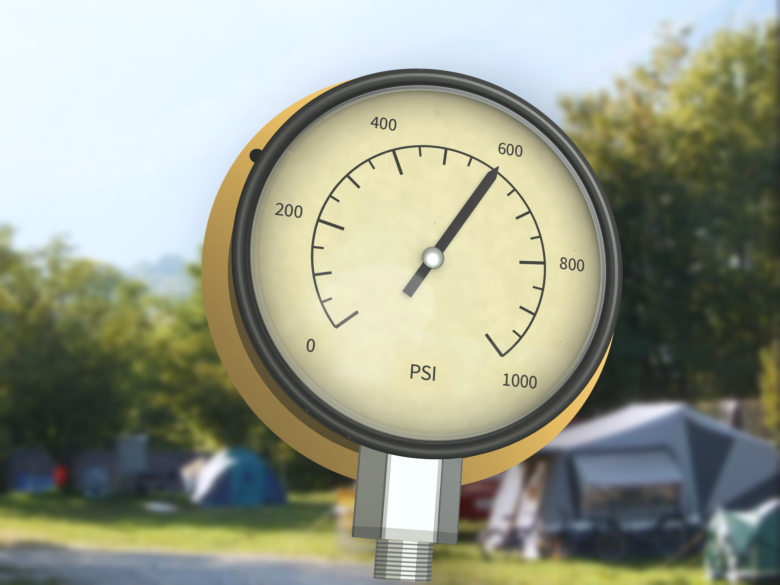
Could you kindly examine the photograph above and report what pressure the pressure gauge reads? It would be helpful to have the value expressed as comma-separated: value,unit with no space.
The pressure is 600,psi
